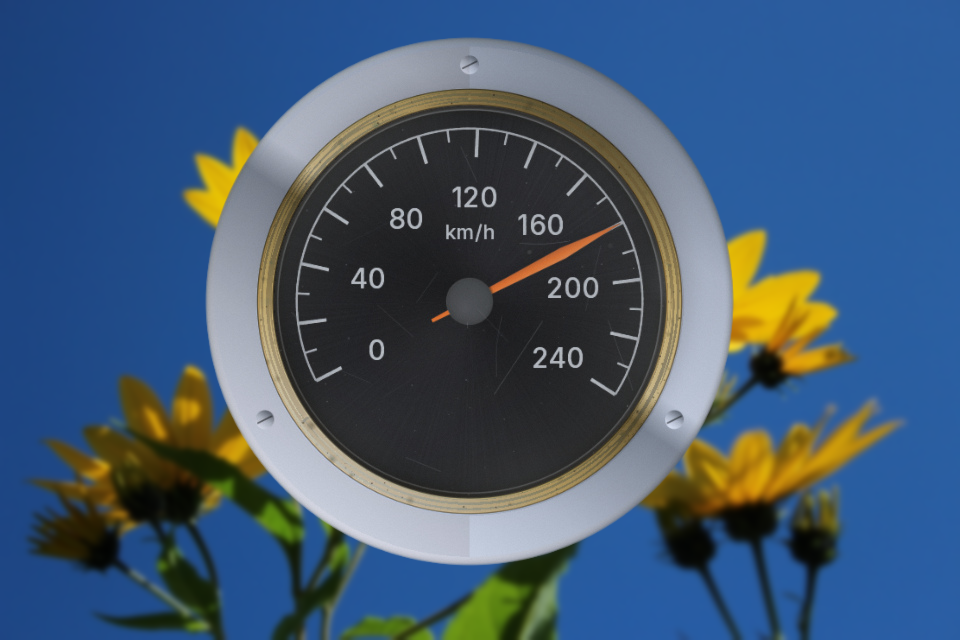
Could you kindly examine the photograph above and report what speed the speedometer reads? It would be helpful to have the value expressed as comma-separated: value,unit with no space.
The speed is 180,km/h
